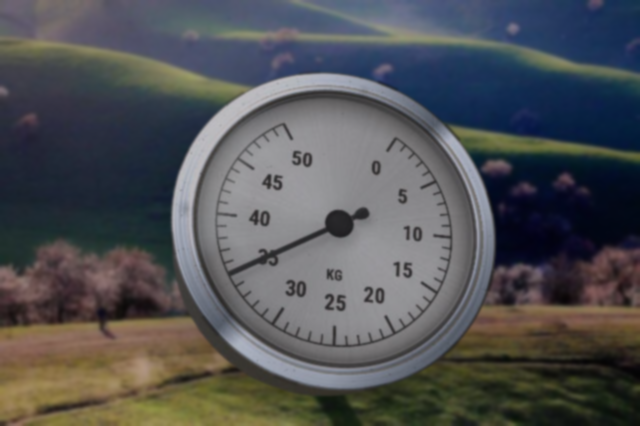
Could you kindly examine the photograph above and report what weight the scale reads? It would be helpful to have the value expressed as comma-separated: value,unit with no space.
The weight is 35,kg
